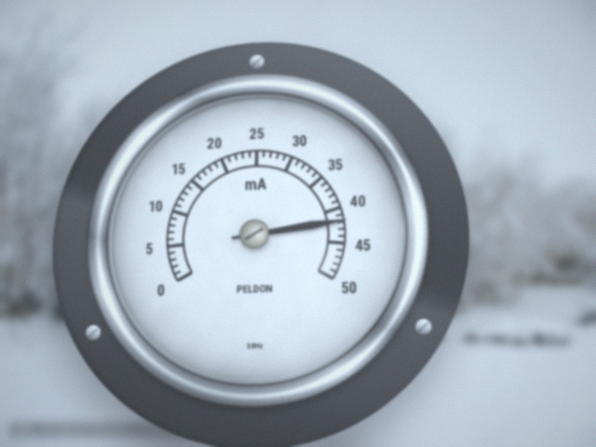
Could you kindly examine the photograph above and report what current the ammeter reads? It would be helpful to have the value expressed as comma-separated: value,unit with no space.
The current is 42,mA
